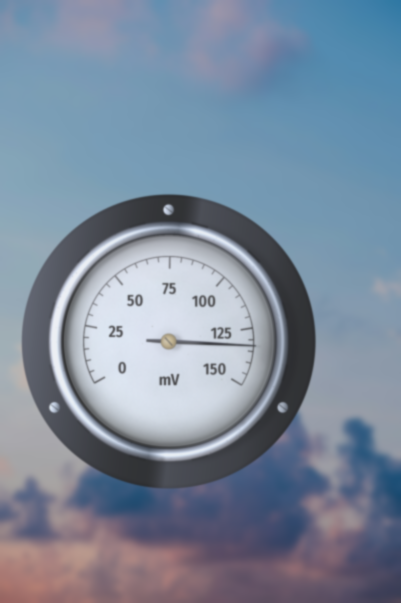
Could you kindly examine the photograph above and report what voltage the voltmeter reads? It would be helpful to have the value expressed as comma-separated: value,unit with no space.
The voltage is 132.5,mV
